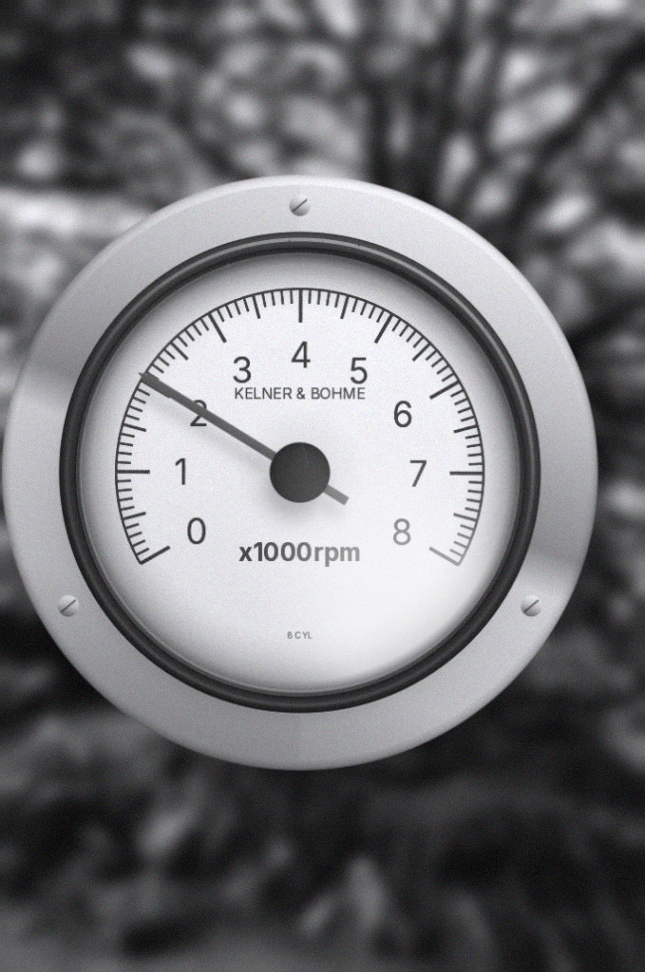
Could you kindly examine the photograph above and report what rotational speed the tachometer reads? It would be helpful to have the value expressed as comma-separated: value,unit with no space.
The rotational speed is 2050,rpm
